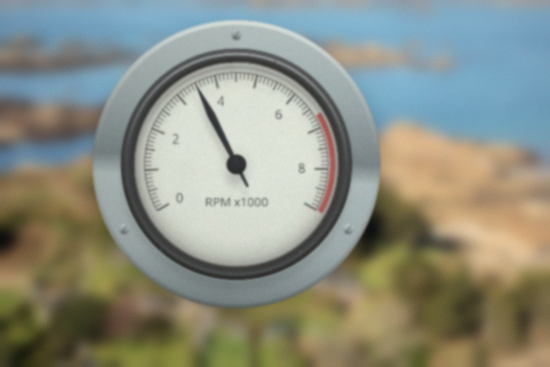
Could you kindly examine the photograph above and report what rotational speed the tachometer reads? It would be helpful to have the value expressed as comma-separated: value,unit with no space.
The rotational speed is 3500,rpm
